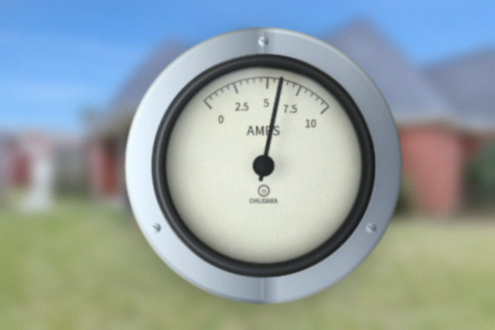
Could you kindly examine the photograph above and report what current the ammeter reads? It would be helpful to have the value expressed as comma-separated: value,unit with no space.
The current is 6,A
